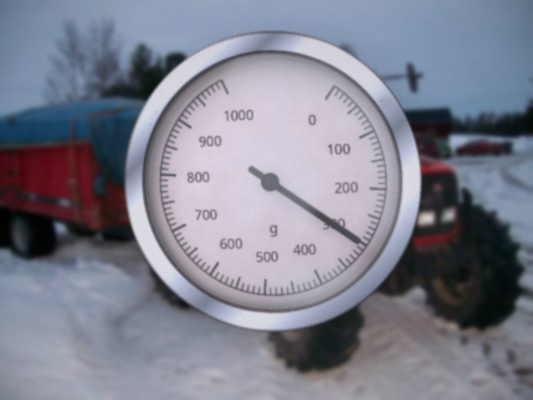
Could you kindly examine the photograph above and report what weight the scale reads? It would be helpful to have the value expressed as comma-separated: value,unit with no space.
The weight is 300,g
